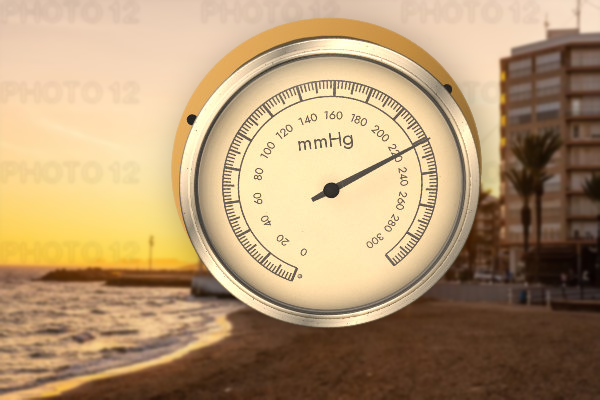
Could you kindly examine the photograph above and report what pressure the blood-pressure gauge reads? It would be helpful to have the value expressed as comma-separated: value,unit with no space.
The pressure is 220,mmHg
